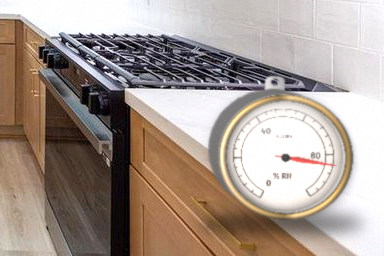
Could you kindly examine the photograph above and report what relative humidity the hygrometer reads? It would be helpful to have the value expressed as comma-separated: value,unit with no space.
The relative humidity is 84,%
